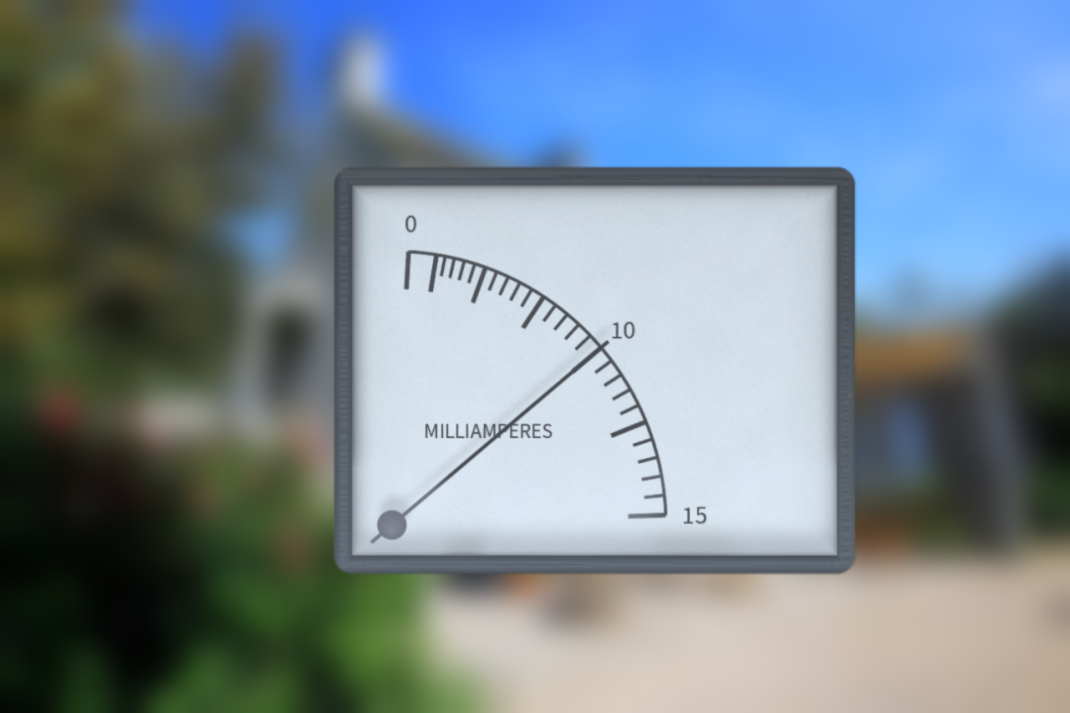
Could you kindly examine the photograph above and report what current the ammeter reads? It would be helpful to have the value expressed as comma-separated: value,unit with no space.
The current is 10,mA
